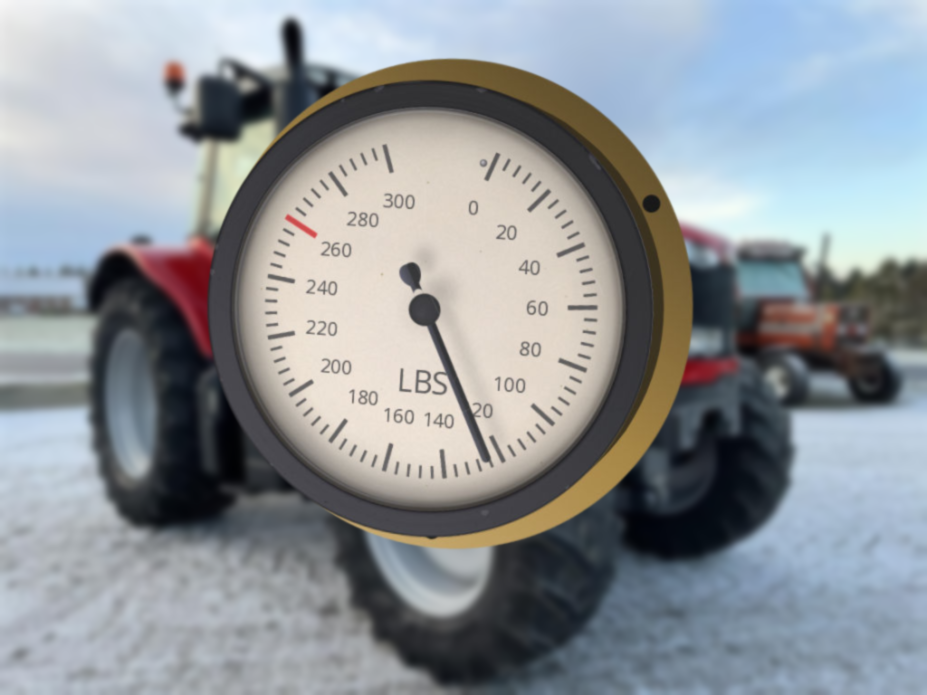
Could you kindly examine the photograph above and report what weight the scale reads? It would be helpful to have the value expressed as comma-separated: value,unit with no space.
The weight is 124,lb
